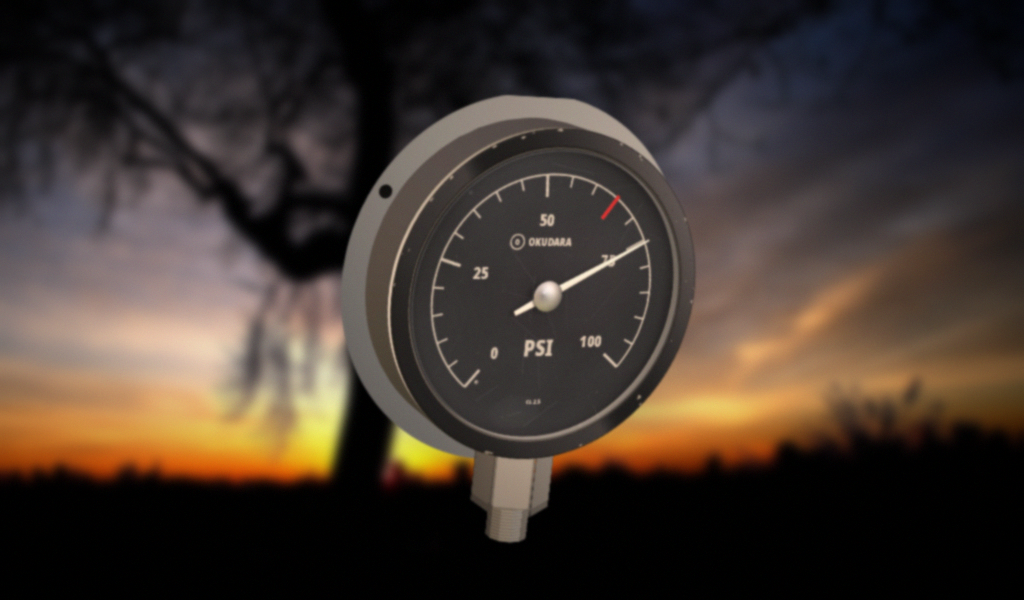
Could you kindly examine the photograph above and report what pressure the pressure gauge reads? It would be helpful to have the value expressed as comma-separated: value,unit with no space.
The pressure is 75,psi
